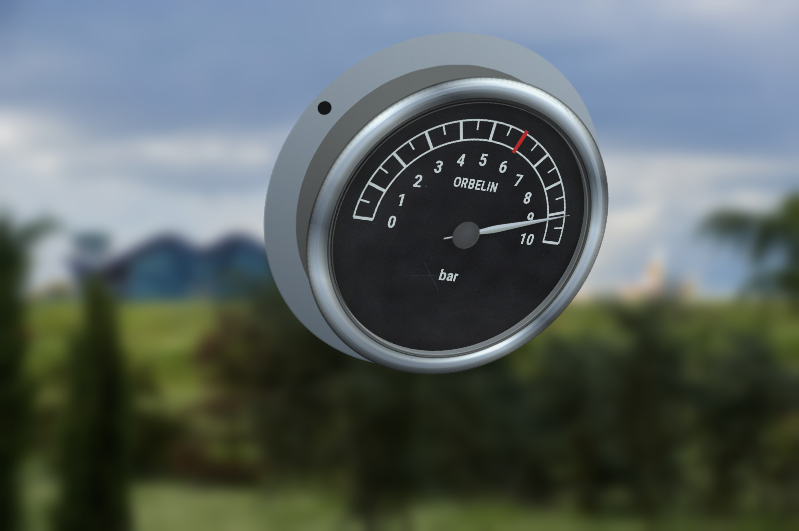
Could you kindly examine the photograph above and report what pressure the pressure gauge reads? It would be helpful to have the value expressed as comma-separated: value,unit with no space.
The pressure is 9,bar
